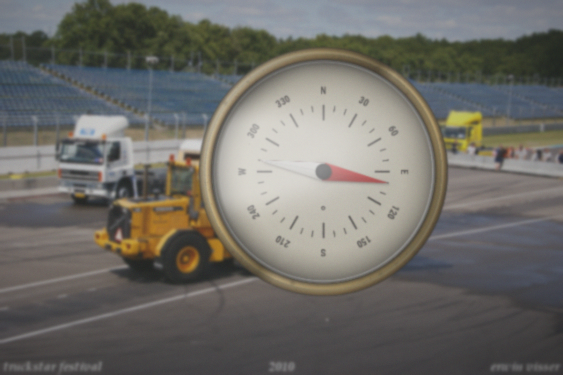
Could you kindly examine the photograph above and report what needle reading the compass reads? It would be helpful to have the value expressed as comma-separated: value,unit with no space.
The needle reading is 100,°
